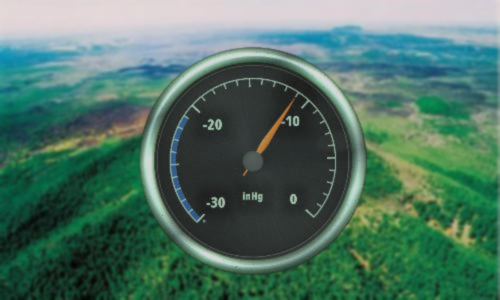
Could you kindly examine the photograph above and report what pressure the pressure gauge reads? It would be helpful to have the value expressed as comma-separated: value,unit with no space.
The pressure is -11,inHg
